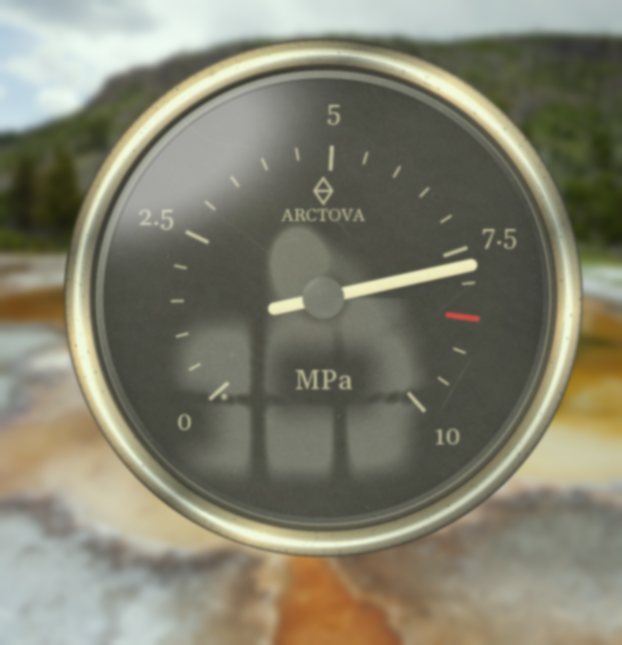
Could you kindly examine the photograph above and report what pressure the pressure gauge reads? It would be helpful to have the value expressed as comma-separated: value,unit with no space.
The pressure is 7.75,MPa
